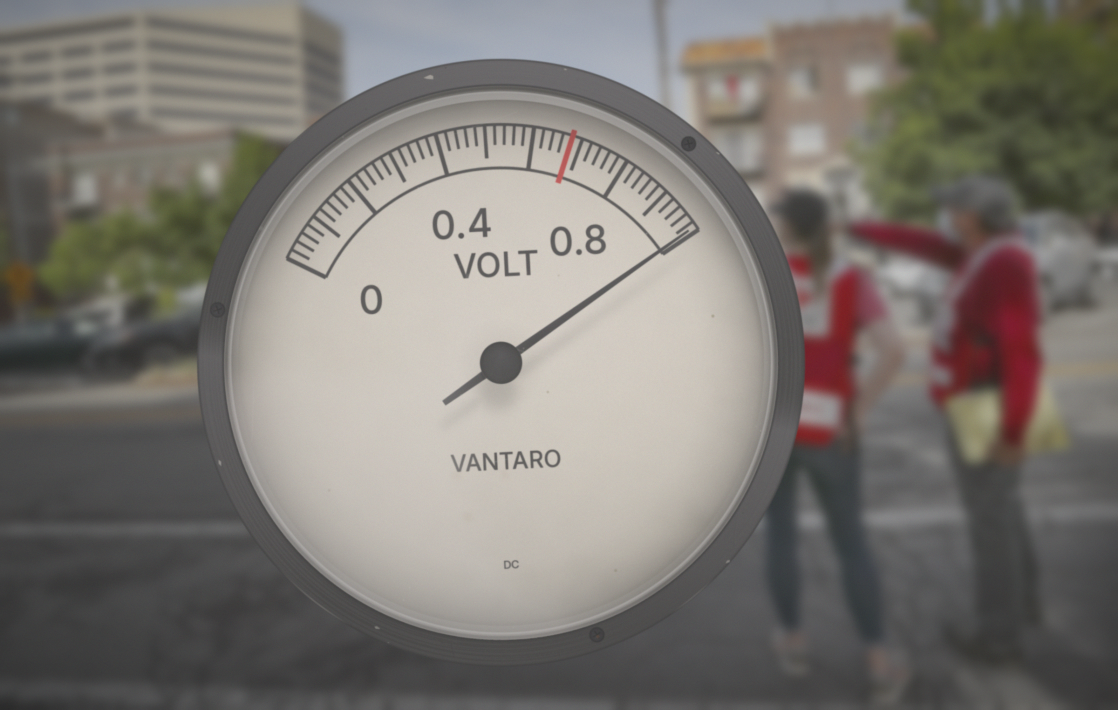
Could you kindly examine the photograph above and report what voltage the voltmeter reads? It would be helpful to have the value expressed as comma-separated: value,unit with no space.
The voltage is 0.99,V
